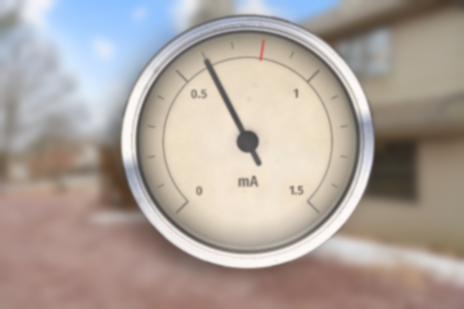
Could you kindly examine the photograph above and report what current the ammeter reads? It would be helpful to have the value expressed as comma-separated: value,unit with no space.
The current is 0.6,mA
